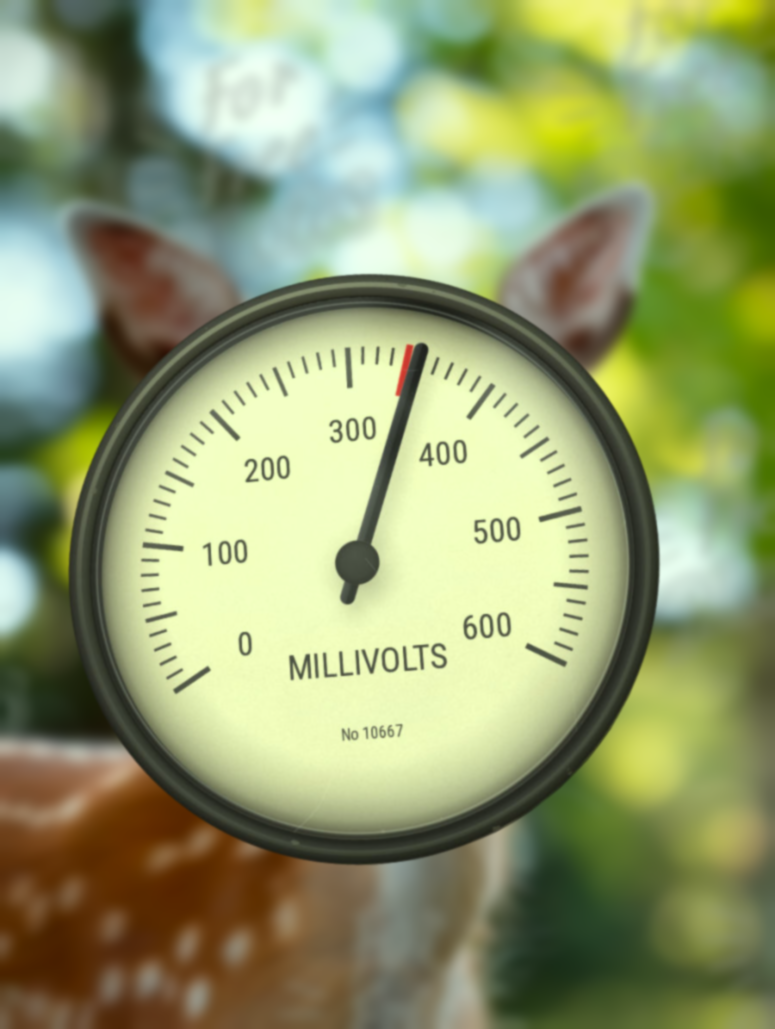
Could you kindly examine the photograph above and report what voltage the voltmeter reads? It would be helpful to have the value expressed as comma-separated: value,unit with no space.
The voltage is 350,mV
